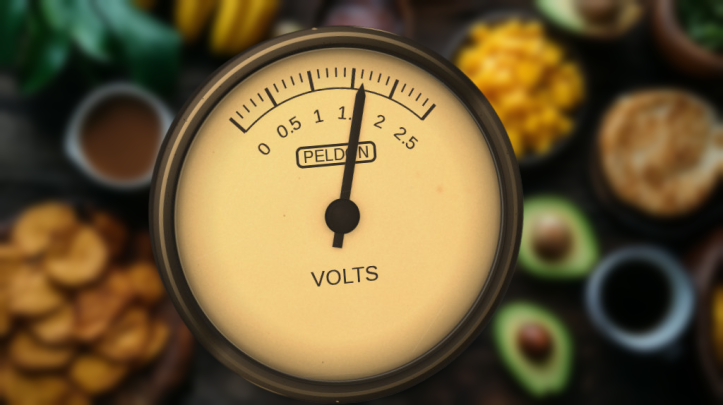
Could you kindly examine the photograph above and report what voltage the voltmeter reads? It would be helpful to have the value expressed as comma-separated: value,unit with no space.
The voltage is 1.6,V
